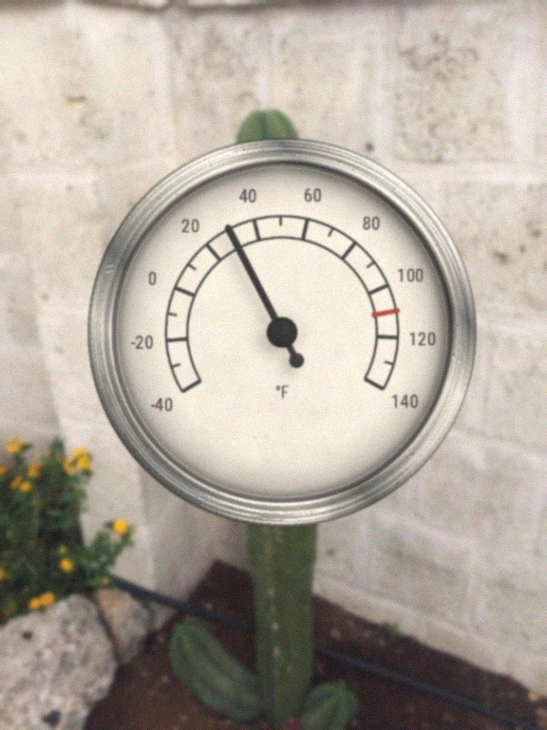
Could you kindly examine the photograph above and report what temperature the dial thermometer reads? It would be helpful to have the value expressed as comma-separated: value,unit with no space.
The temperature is 30,°F
